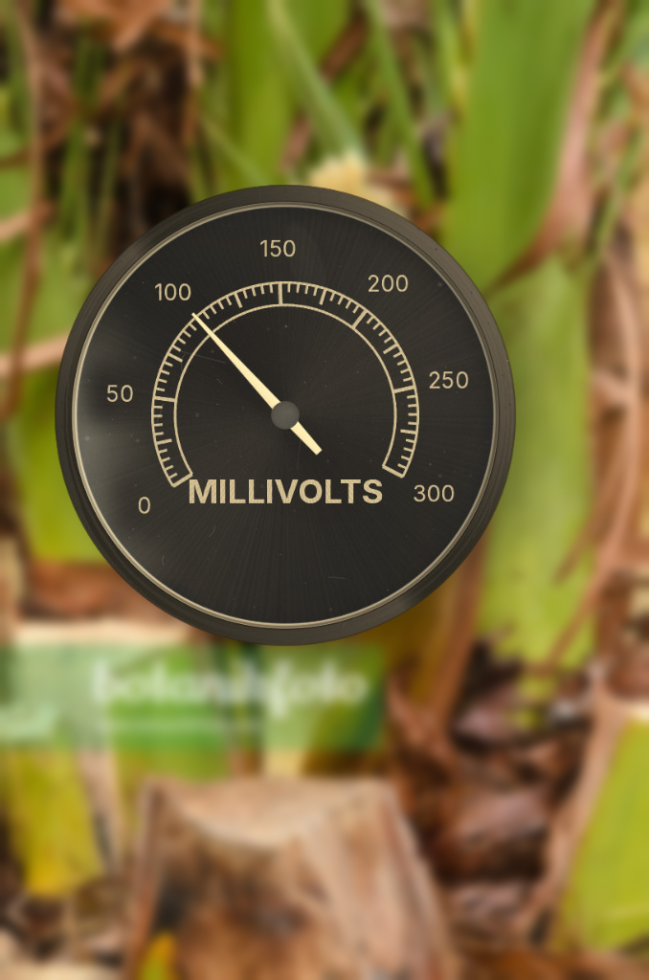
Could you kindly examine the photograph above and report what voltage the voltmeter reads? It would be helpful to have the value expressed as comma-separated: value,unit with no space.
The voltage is 100,mV
